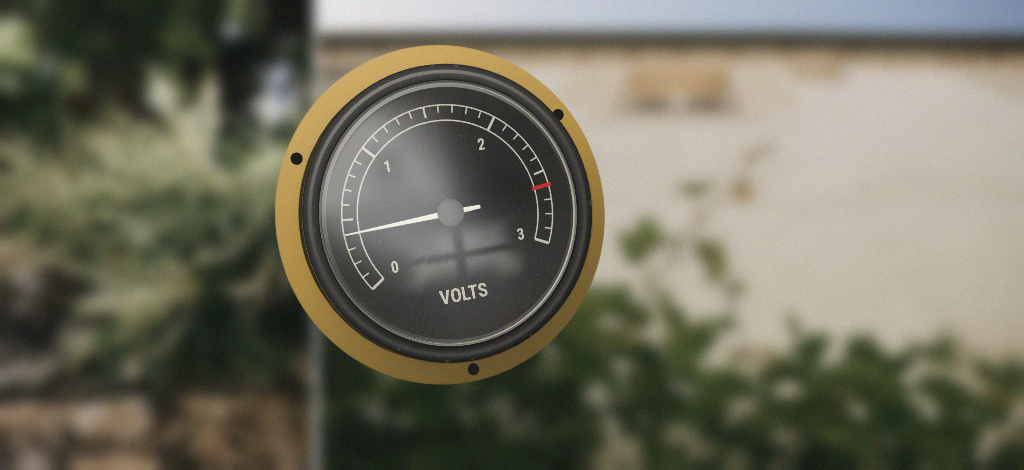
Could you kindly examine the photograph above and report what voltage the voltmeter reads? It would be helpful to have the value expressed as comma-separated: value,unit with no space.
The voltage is 0.4,V
